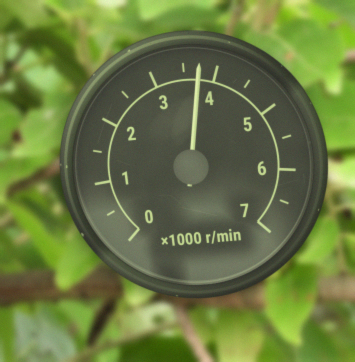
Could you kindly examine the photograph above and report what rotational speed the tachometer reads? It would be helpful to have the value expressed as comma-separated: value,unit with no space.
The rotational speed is 3750,rpm
